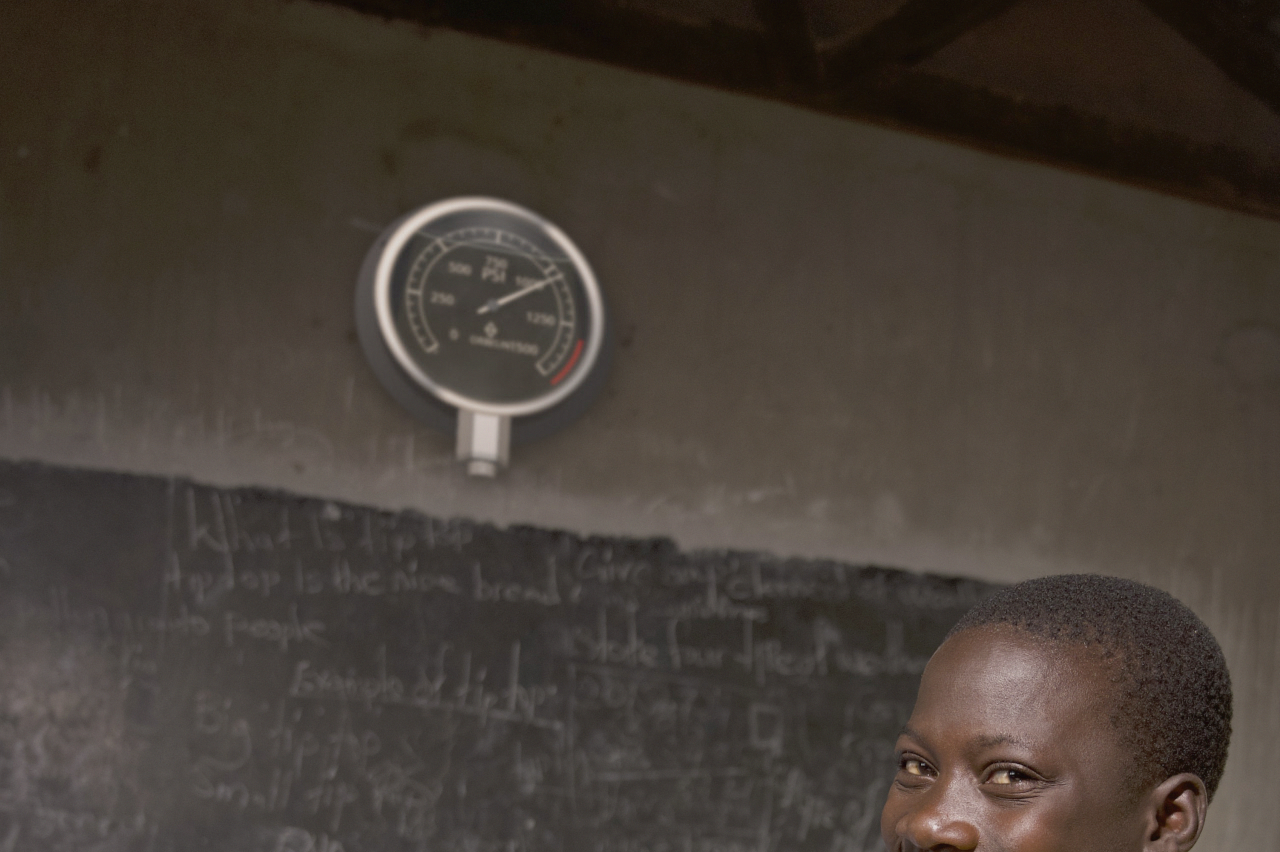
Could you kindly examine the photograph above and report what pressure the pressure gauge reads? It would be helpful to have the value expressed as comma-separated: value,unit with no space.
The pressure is 1050,psi
